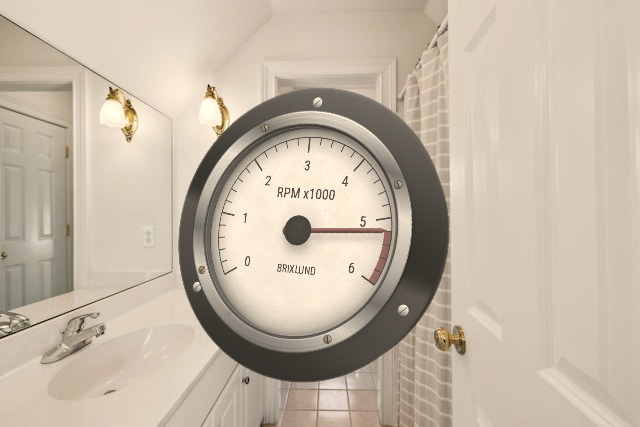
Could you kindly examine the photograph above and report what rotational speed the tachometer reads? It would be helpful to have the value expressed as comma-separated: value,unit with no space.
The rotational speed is 5200,rpm
